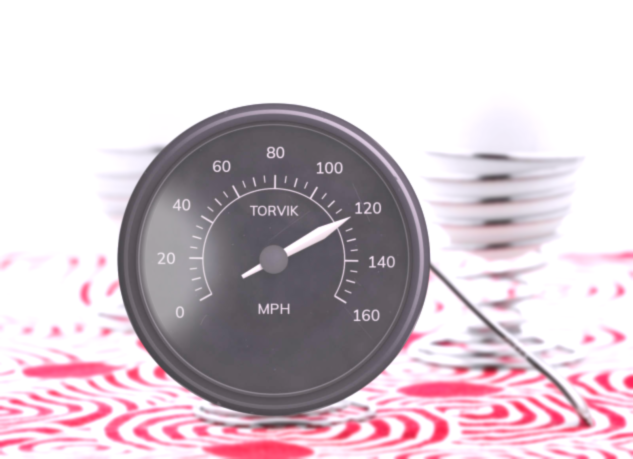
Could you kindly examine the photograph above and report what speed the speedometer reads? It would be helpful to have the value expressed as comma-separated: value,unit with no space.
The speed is 120,mph
